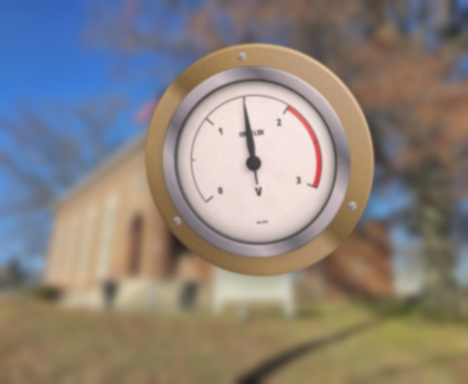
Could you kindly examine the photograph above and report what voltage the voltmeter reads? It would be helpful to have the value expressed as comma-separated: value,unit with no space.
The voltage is 1.5,V
